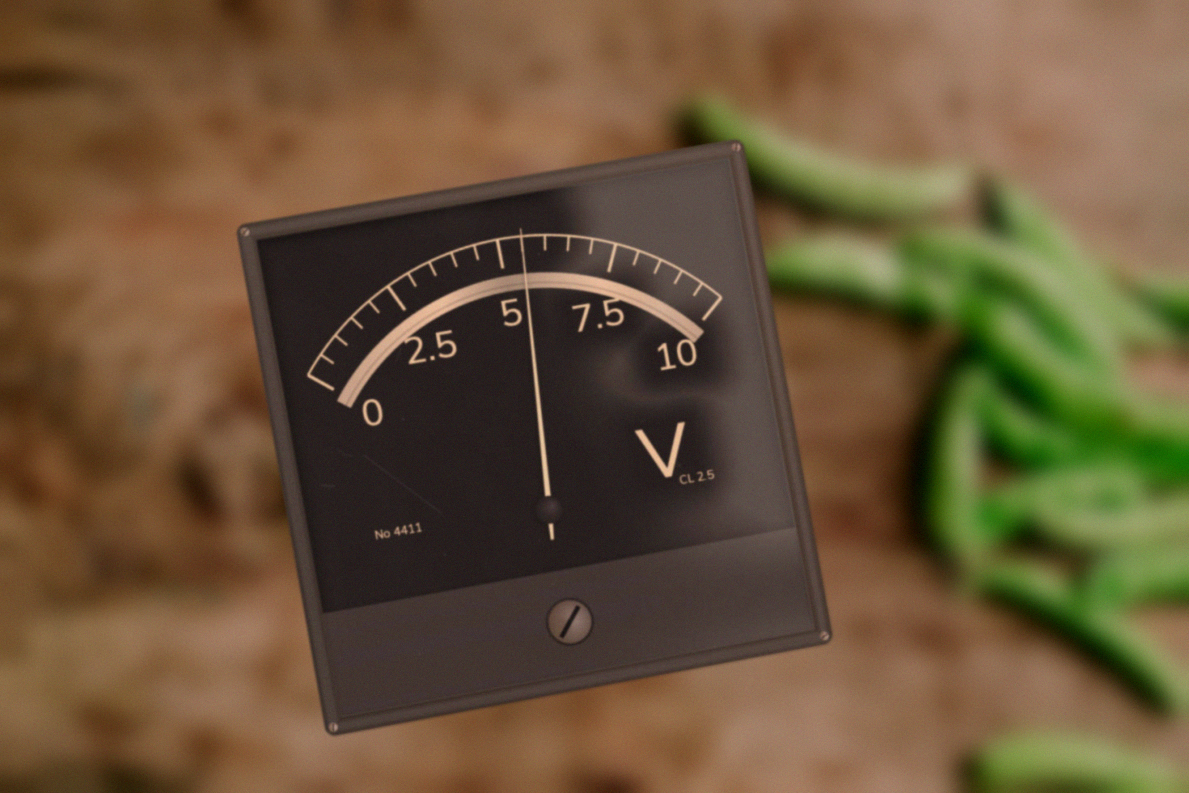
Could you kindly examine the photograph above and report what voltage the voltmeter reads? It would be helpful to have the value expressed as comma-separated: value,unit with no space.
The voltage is 5.5,V
